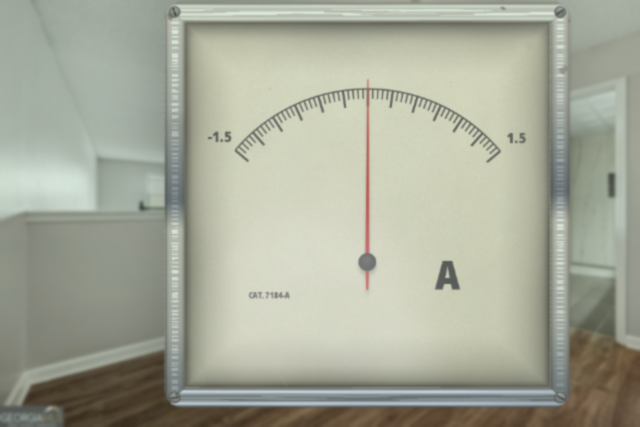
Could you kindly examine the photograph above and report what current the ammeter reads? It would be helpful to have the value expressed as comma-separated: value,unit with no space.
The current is 0,A
